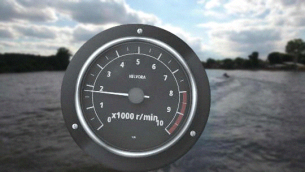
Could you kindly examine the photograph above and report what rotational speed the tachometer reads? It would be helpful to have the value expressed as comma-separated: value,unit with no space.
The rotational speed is 1750,rpm
